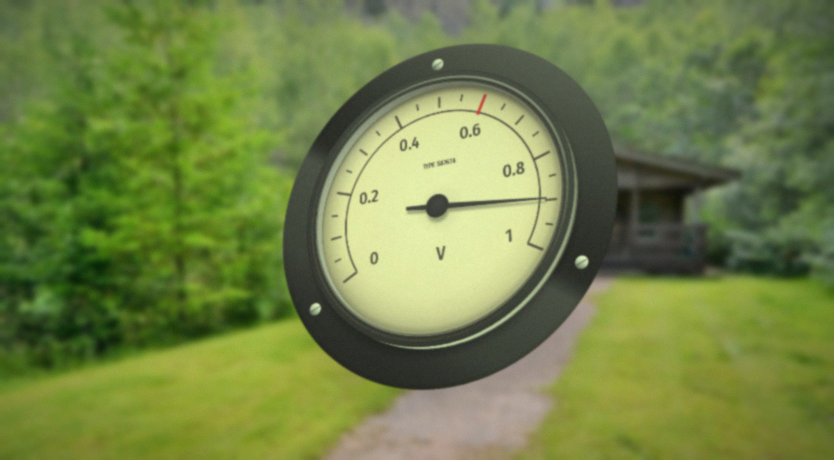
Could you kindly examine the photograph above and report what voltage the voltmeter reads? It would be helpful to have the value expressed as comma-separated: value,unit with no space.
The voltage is 0.9,V
